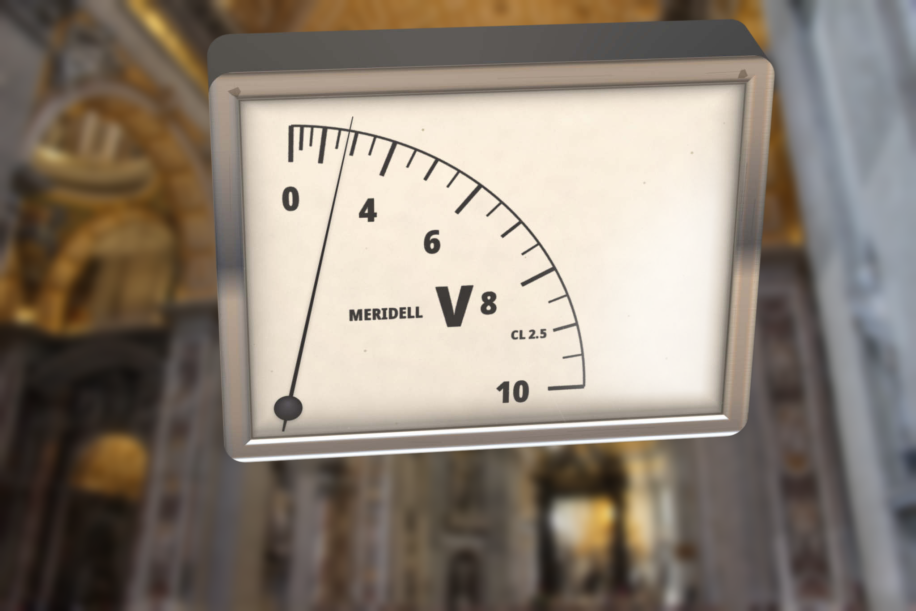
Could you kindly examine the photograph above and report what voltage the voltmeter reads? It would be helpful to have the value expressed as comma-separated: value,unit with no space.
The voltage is 2.75,V
